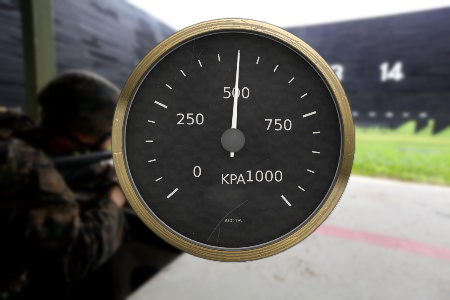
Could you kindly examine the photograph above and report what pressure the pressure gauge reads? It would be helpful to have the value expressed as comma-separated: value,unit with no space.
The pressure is 500,kPa
